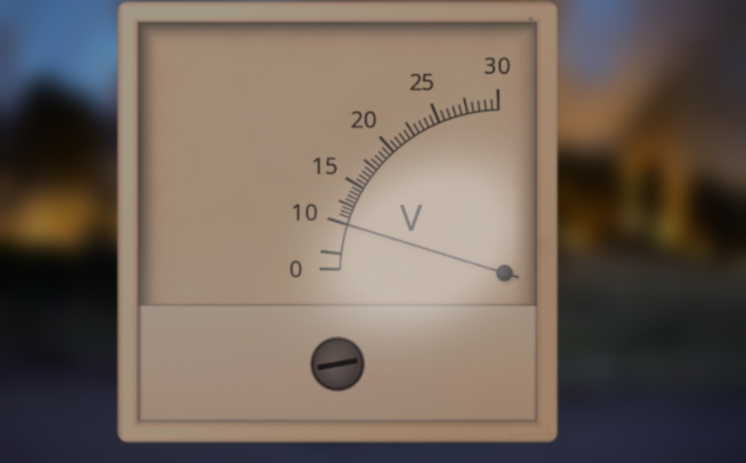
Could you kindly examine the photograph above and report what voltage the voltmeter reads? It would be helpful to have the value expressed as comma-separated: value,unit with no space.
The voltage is 10,V
